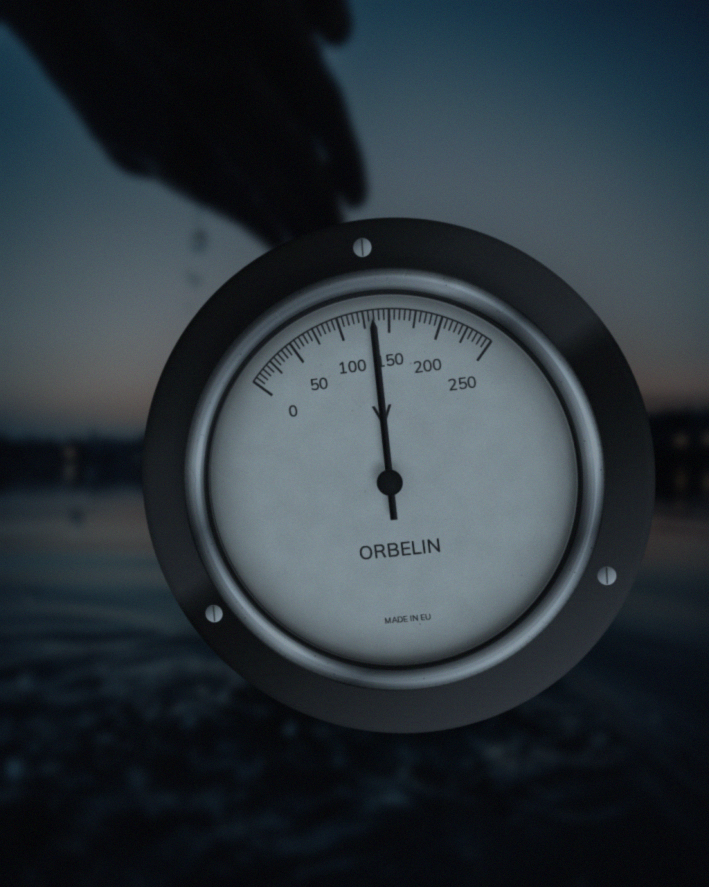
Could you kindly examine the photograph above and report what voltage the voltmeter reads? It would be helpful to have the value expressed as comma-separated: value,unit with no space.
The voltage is 135,V
